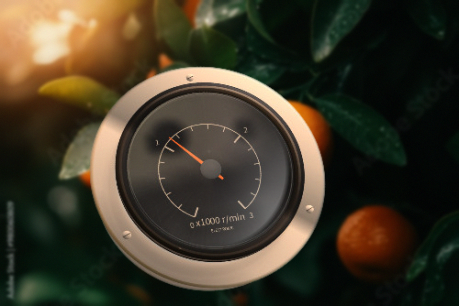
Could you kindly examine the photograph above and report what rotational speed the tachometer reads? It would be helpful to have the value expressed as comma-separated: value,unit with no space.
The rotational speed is 1100,rpm
